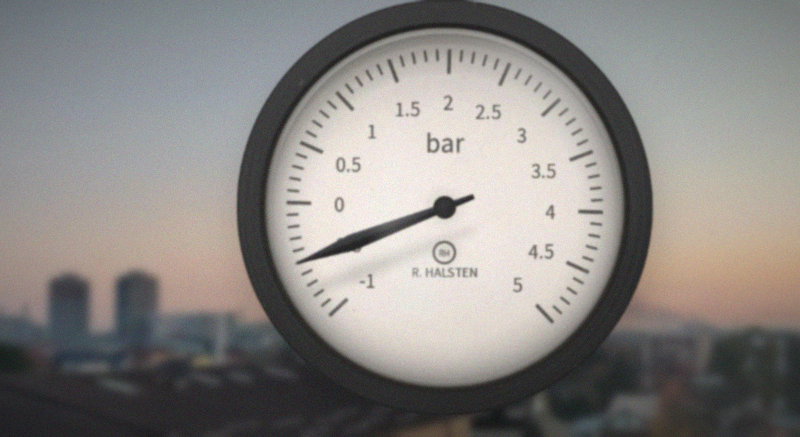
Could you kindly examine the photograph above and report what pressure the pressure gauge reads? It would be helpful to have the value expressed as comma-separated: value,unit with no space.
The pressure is -0.5,bar
